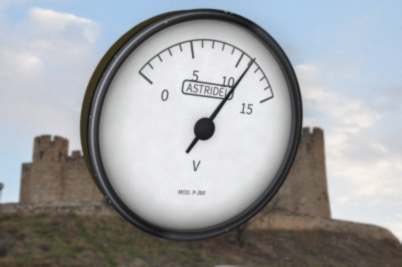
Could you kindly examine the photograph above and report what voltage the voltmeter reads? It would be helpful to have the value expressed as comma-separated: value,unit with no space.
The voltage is 11,V
